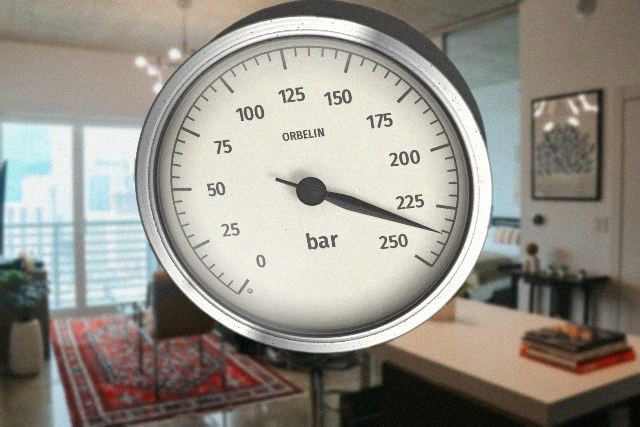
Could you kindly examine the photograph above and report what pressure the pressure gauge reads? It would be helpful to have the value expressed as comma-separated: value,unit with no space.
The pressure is 235,bar
